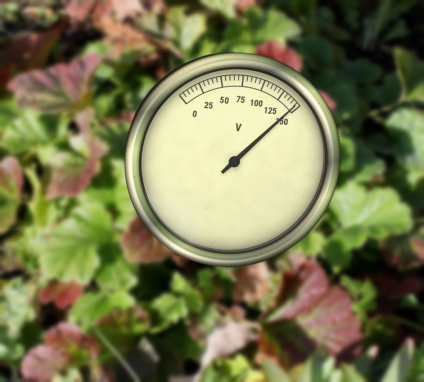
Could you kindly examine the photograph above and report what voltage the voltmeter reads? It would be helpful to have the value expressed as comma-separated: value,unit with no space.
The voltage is 145,V
